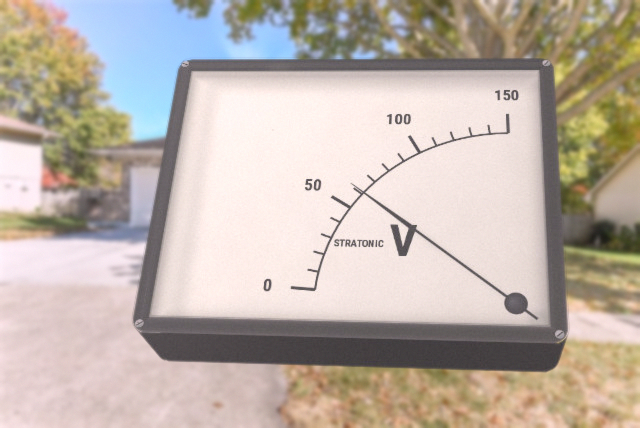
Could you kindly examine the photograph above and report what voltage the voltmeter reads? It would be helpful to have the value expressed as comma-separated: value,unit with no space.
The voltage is 60,V
